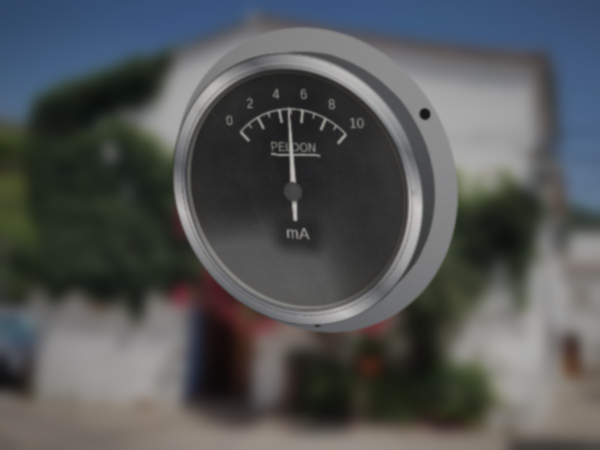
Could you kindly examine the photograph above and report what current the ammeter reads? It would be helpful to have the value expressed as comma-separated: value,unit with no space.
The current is 5,mA
